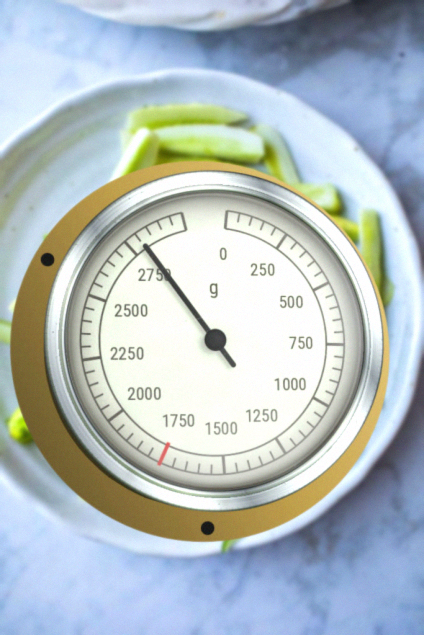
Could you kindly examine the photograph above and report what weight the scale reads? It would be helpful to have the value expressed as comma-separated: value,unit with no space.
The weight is 2800,g
